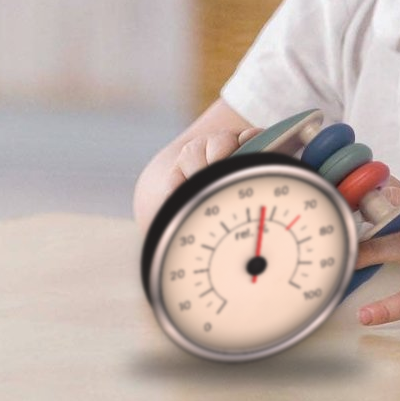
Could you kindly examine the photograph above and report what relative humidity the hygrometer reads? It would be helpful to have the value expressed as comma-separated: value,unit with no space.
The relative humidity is 55,%
